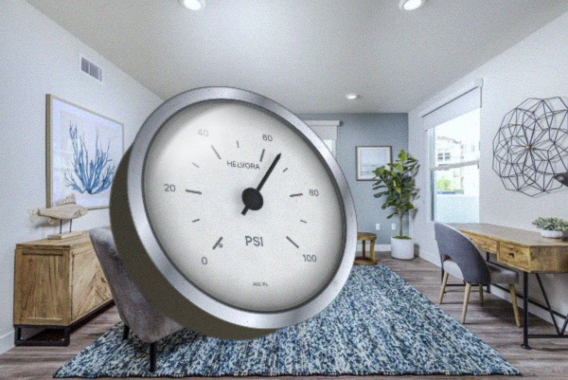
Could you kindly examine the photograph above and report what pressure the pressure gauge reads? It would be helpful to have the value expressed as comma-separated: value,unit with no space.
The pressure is 65,psi
